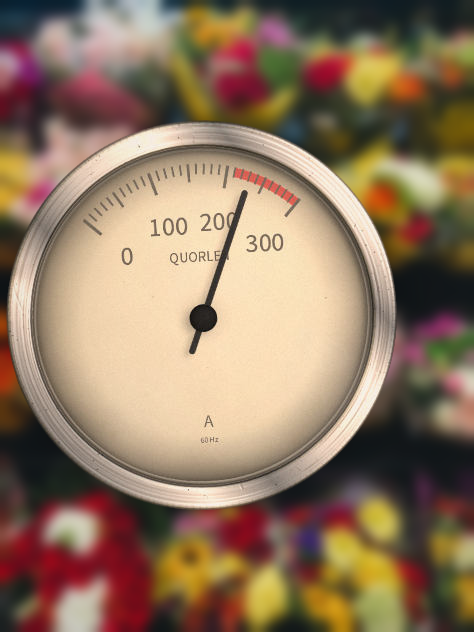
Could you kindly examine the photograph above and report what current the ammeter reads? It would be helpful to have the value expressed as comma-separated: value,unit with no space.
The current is 230,A
